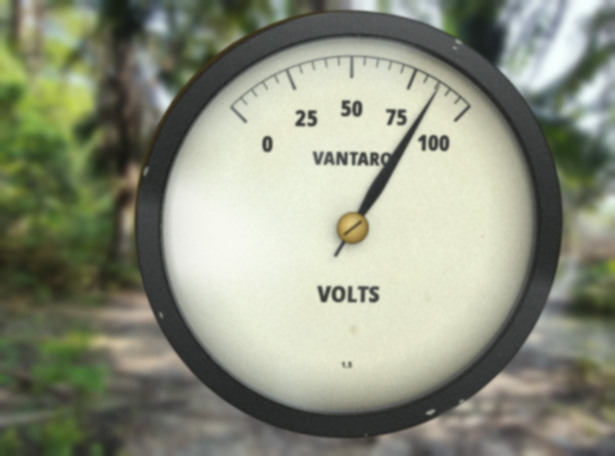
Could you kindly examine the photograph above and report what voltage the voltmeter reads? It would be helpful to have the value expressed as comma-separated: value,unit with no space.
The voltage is 85,V
